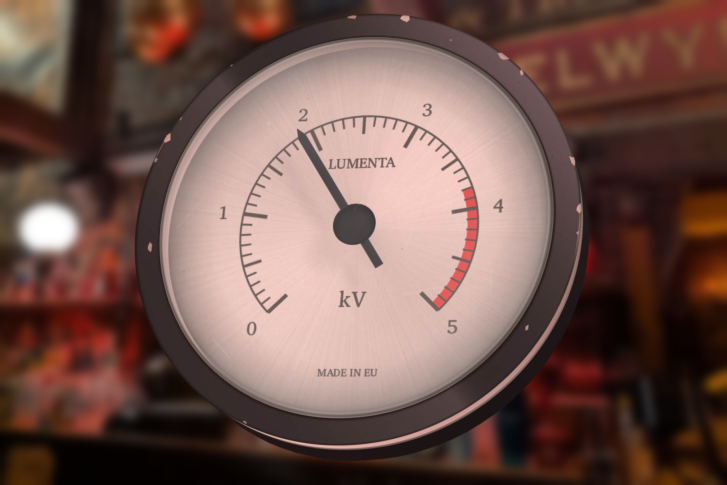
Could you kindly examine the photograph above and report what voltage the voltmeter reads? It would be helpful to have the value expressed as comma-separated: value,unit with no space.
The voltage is 1.9,kV
